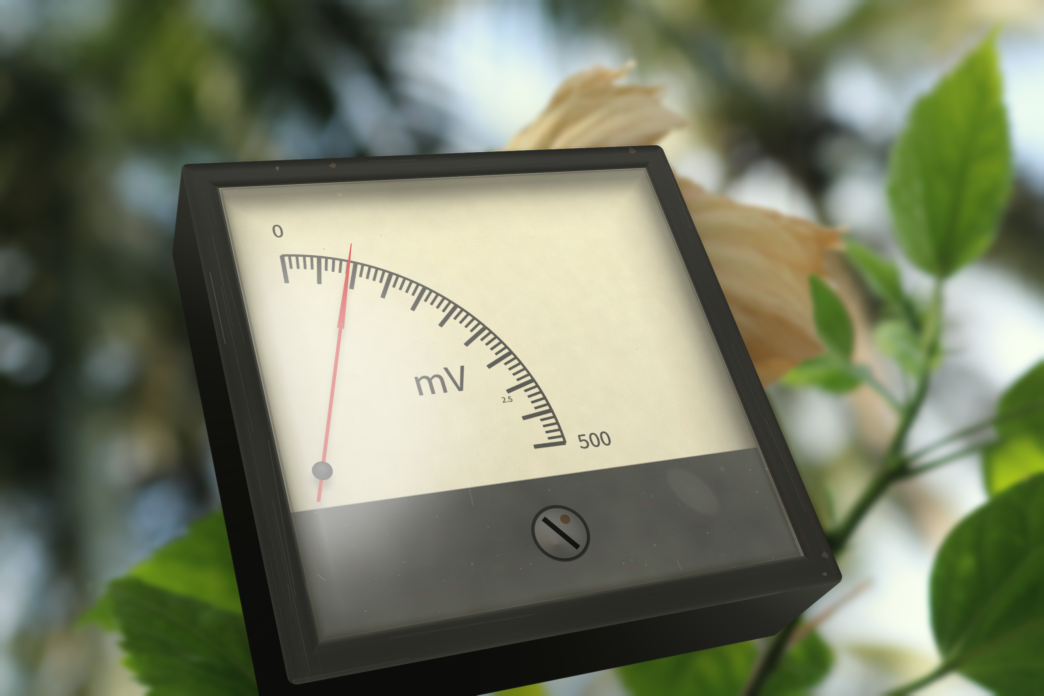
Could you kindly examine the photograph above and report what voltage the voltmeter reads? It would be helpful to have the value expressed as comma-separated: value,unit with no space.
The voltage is 90,mV
